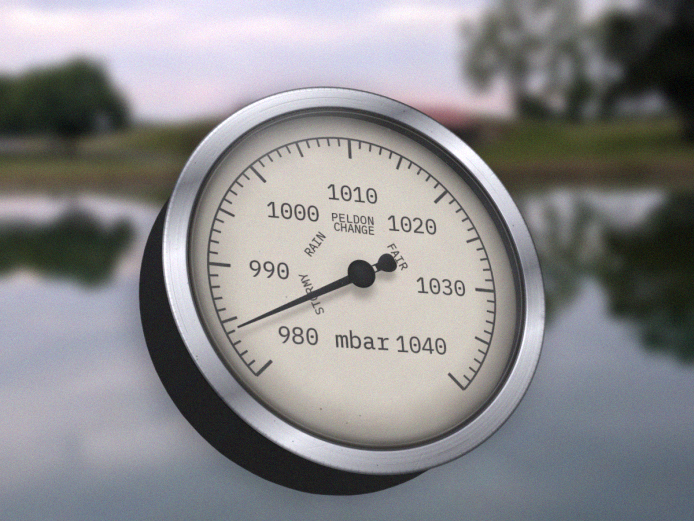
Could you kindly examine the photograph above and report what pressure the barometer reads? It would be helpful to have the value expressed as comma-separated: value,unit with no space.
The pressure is 984,mbar
